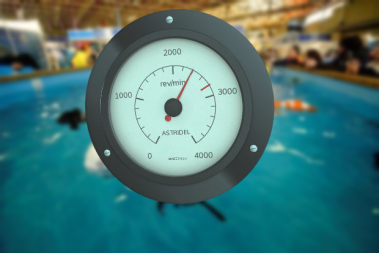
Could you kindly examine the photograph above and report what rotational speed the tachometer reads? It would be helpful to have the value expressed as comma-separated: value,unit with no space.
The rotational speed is 2400,rpm
